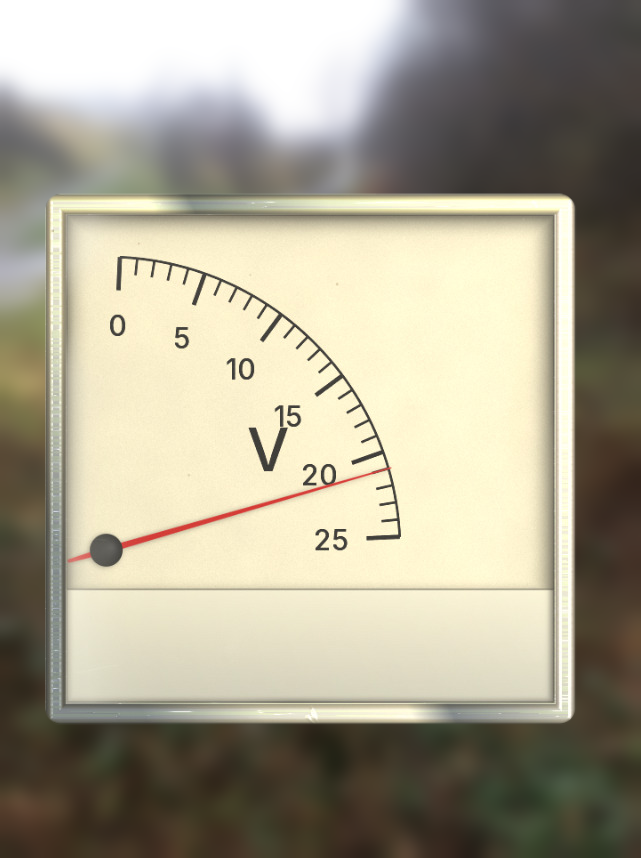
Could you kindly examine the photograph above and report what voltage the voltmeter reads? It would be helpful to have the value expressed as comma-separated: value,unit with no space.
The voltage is 21,V
